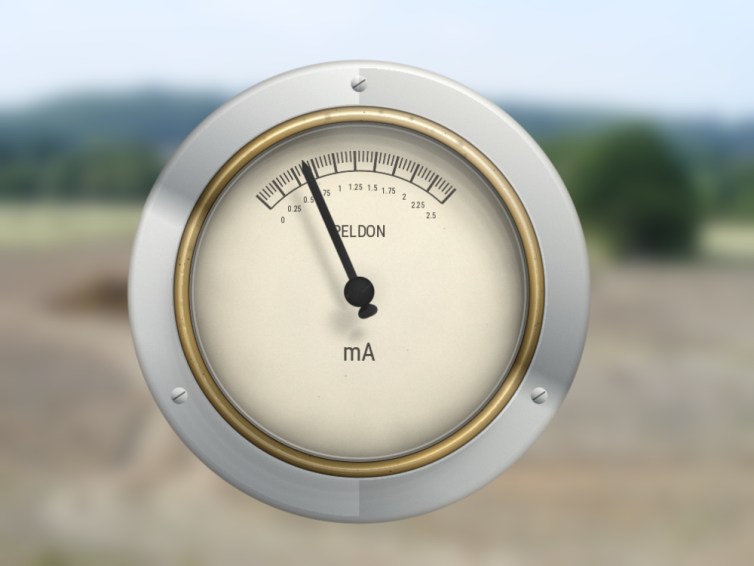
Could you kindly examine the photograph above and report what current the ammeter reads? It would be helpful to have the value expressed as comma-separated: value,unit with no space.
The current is 0.65,mA
